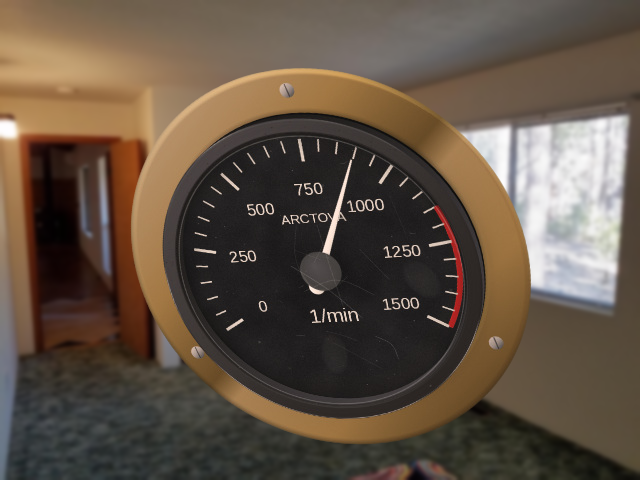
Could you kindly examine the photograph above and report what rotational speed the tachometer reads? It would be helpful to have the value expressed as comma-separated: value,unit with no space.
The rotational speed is 900,rpm
